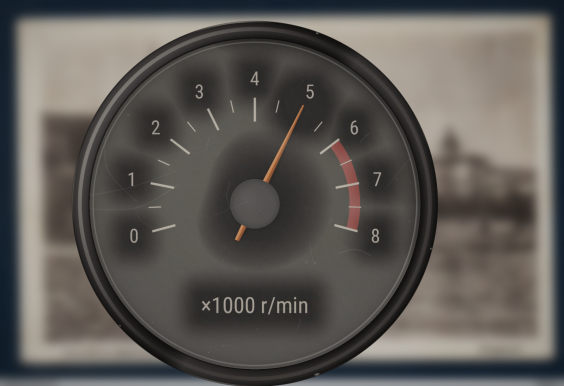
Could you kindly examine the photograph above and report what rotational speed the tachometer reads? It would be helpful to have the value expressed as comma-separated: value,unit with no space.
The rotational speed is 5000,rpm
